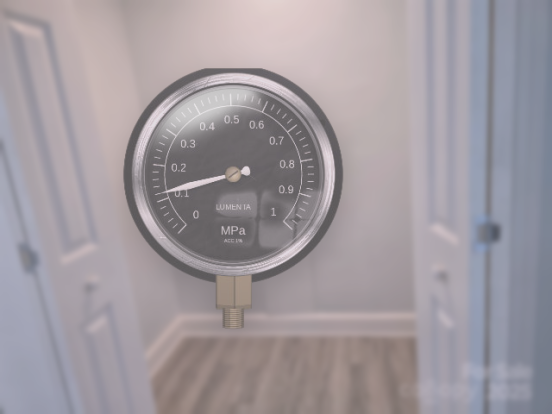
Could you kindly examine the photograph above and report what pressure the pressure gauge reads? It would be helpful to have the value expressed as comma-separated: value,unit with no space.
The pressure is 0.12,MPa
